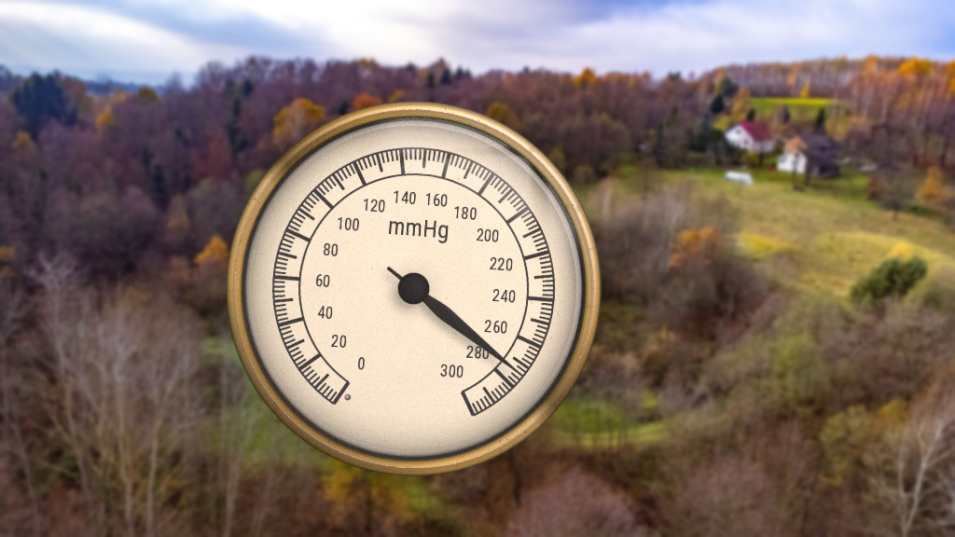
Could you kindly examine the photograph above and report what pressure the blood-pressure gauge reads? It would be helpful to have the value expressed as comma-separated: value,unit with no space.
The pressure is 274,mmHg
